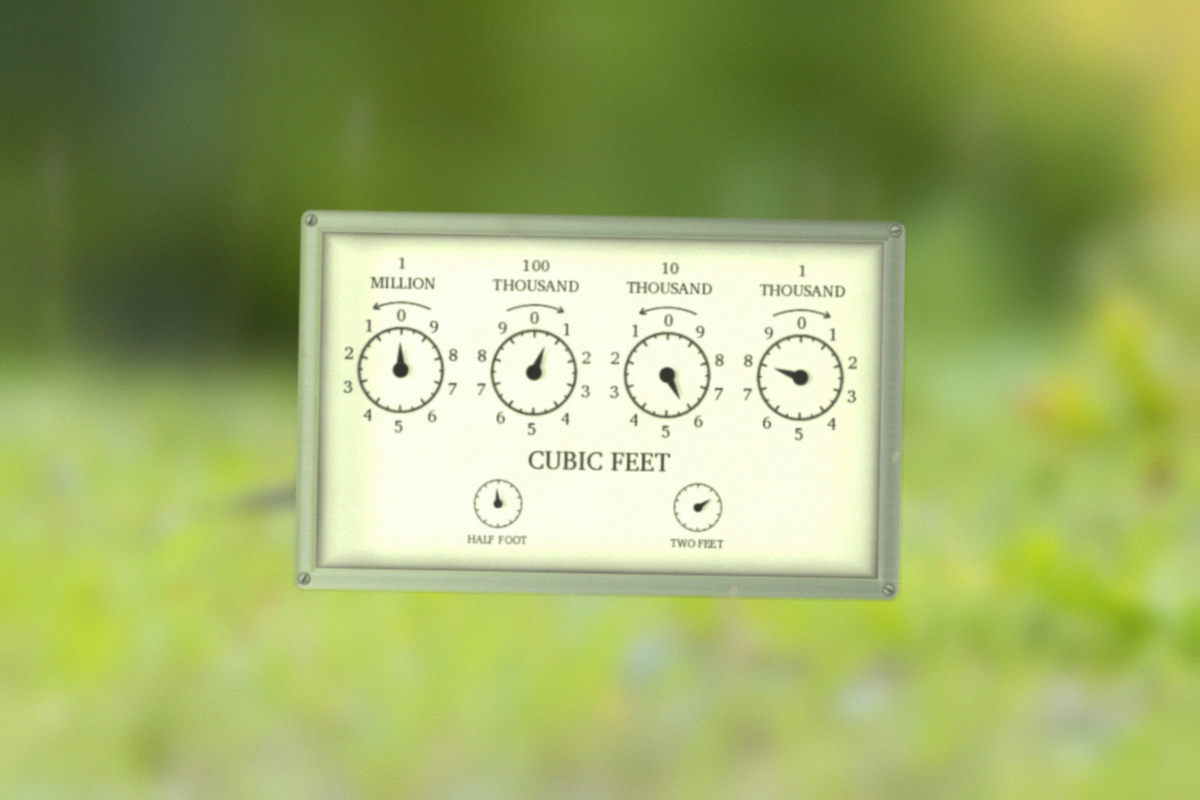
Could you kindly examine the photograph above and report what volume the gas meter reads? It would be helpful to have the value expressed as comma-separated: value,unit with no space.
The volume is 5800,ft³
